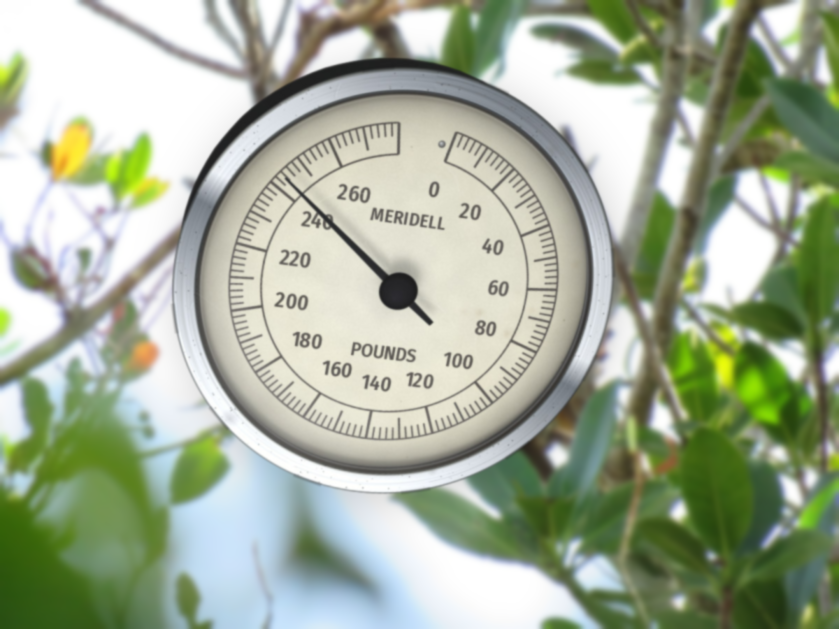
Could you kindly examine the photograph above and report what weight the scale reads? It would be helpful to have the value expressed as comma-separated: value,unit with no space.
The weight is 244,lb
